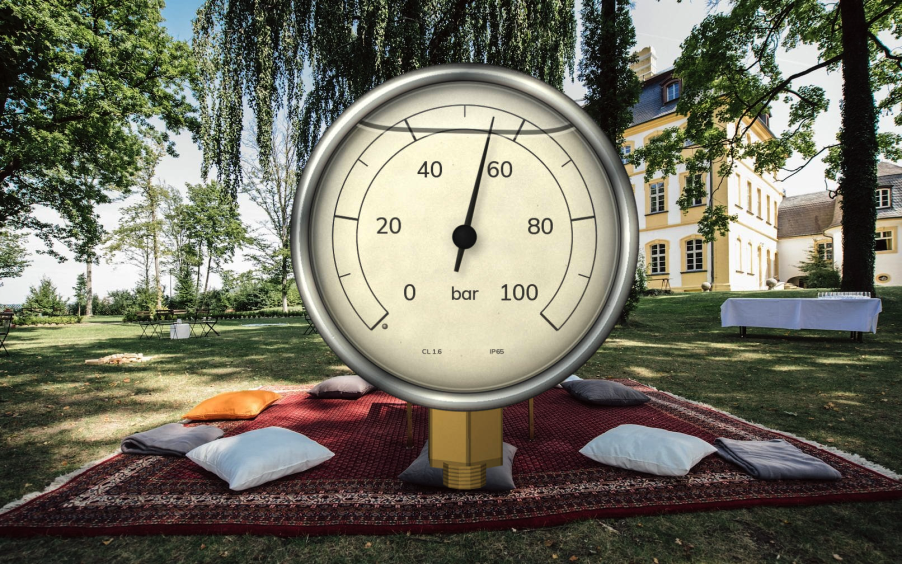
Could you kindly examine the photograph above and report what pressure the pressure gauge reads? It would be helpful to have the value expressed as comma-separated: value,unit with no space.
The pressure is 55,bar
